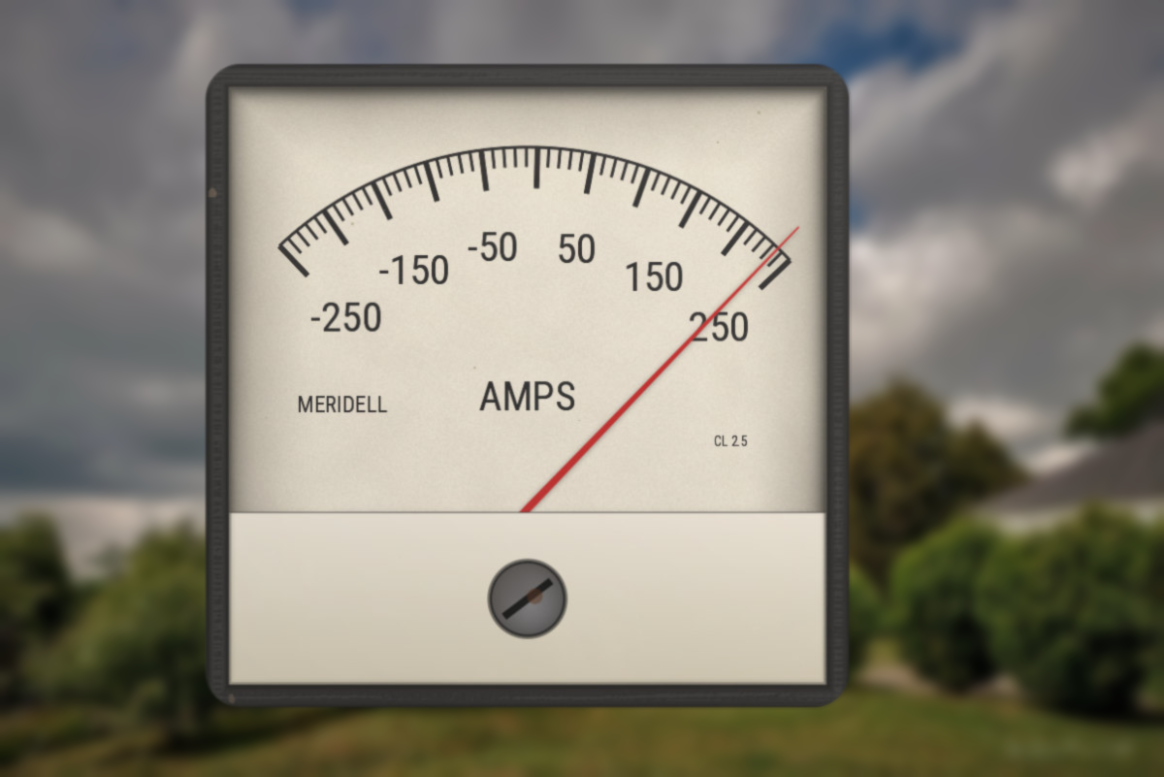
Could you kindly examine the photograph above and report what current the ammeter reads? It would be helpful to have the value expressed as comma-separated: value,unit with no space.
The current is 235,A
